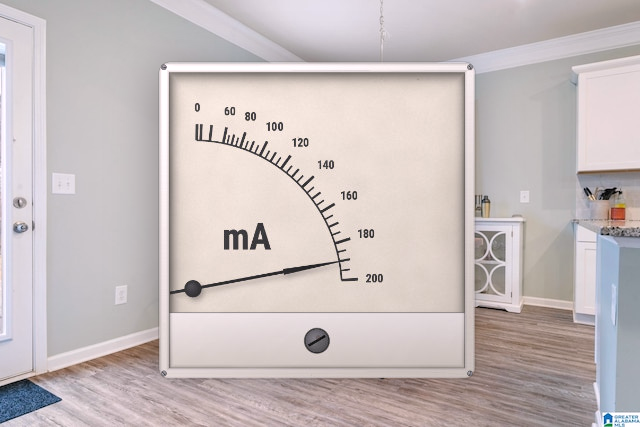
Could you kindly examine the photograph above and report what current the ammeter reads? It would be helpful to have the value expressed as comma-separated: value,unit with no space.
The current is 190,mA
